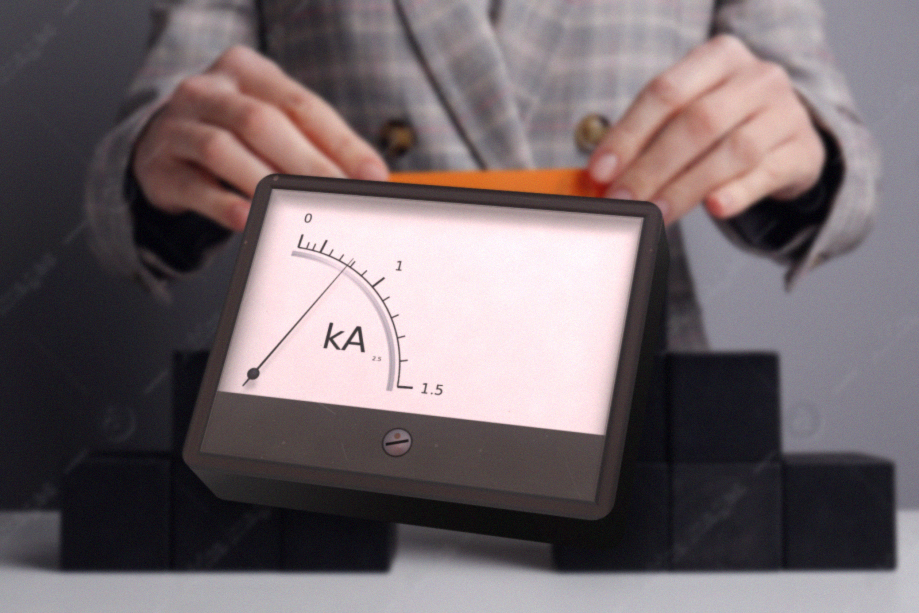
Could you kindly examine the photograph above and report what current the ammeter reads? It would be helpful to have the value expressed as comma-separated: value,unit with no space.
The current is 0.8,kA
